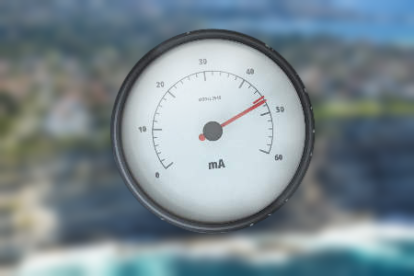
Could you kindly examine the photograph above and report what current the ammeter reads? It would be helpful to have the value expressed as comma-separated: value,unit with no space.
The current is 47,mA
